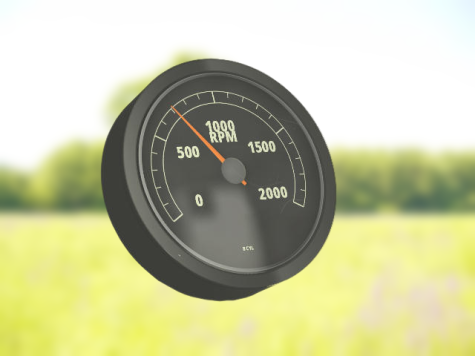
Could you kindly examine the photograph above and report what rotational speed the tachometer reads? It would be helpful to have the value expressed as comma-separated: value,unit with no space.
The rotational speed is 700,rpm
